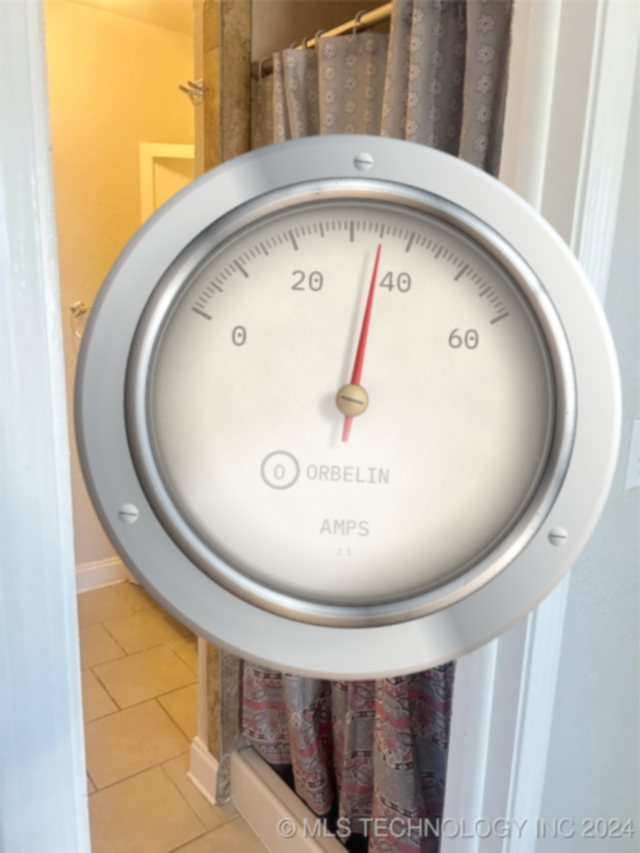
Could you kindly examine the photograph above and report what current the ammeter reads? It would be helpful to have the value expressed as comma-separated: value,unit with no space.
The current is 35,A
